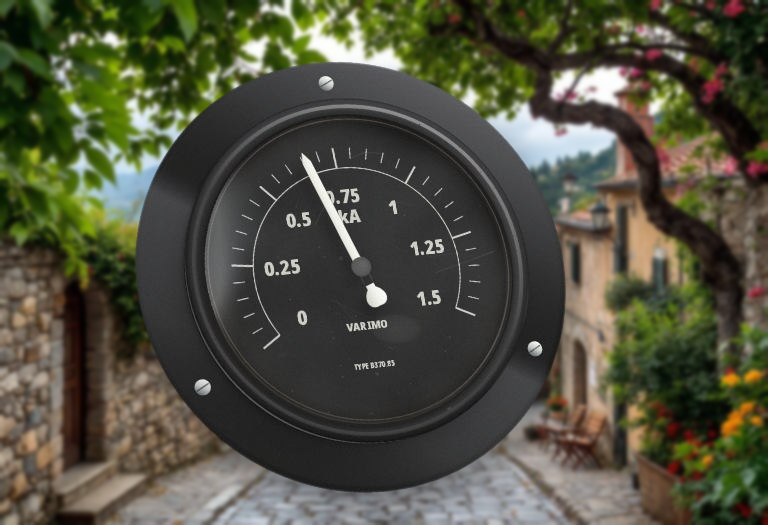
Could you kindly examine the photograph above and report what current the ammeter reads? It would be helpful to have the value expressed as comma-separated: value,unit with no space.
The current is 0.65,kA
